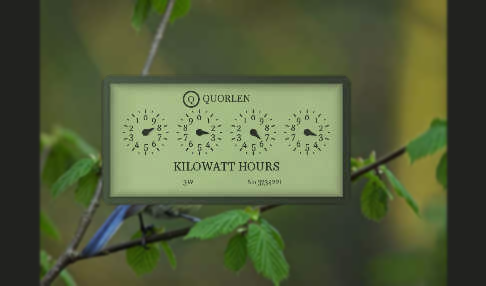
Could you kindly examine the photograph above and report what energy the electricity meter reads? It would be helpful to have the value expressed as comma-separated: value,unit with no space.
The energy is 8263,kWh
